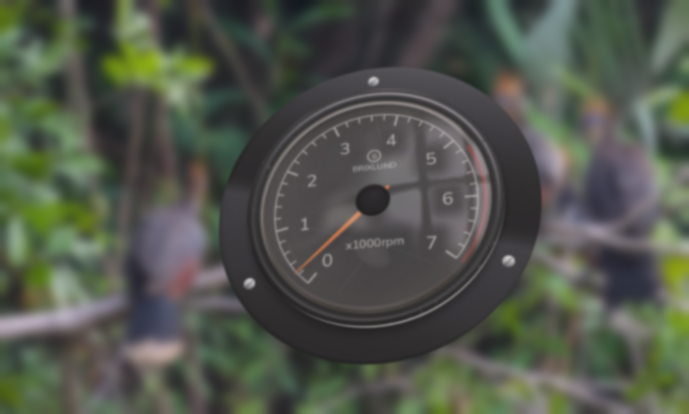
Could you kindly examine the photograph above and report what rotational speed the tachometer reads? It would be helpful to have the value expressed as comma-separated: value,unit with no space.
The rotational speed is 200,rpm
